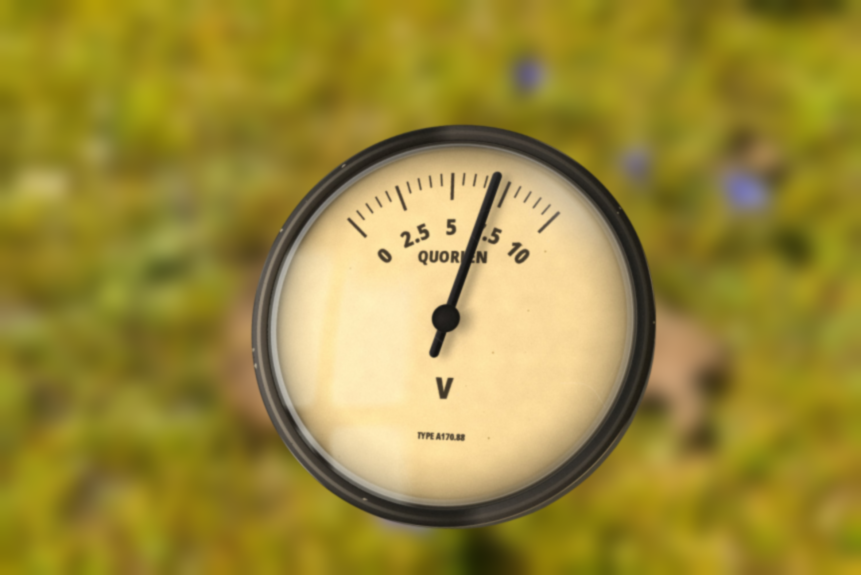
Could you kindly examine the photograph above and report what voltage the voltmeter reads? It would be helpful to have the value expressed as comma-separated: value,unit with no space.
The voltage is 7,V
